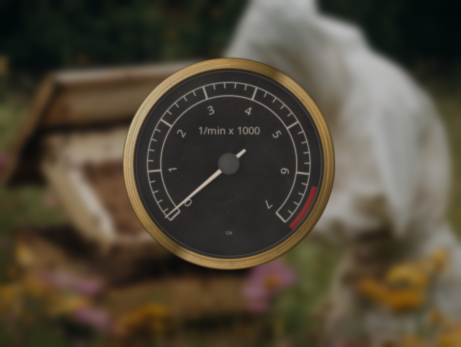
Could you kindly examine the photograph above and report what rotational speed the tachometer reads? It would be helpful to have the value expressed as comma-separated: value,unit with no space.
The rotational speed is 100,rpm
